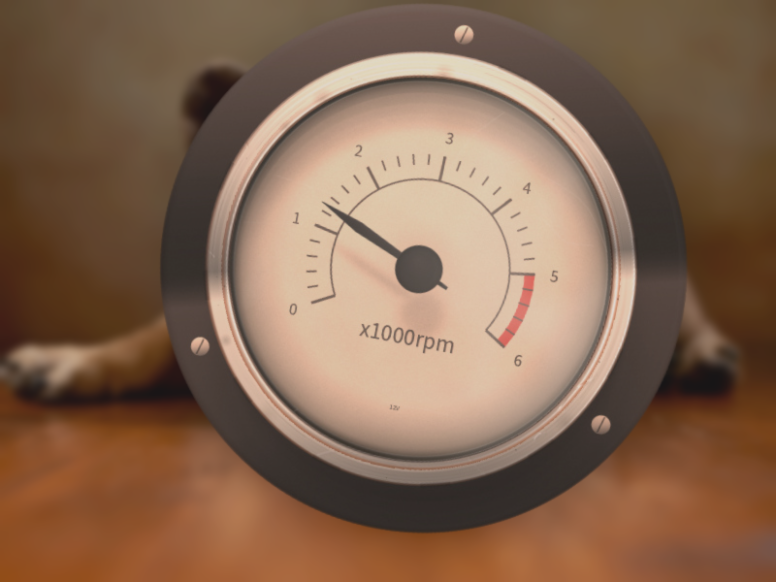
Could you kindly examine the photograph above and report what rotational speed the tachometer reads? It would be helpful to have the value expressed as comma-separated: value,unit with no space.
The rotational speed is 1300,rpm
